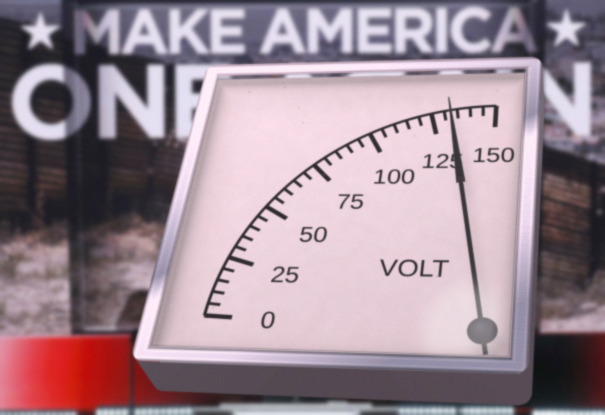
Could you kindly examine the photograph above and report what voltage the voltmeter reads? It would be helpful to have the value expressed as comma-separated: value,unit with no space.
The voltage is 132.5,V
